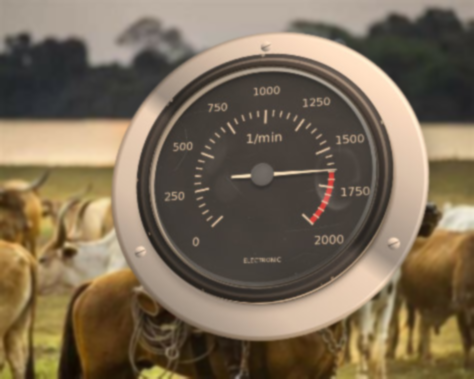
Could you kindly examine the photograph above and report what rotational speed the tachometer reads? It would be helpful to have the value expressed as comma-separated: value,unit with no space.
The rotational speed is 1650,rpm
